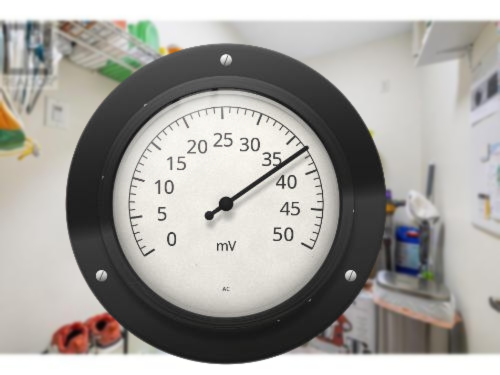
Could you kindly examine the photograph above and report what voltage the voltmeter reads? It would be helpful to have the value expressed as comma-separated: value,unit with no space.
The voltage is 37,mV
